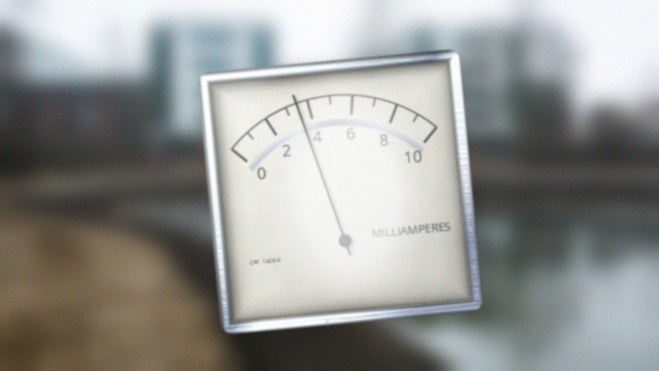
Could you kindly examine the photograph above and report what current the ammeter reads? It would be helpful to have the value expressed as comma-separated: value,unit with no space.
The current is 3.5,mA
